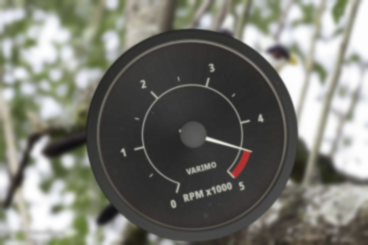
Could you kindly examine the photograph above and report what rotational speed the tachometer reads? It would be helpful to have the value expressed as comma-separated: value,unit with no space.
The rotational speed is 4500,rpm
